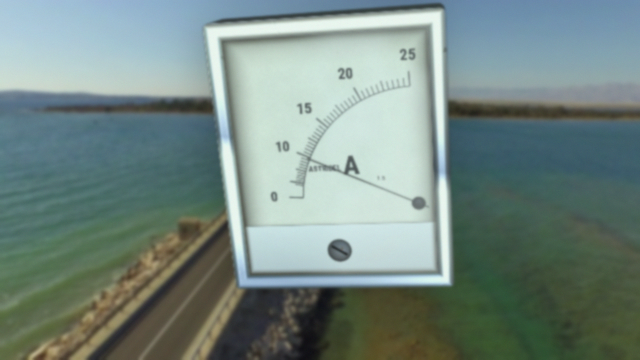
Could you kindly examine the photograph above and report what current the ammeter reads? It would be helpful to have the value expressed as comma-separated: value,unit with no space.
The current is 10,A
